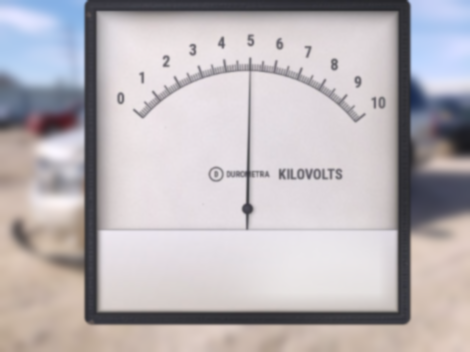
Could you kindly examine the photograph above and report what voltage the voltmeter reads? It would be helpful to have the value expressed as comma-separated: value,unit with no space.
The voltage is 5,kV
